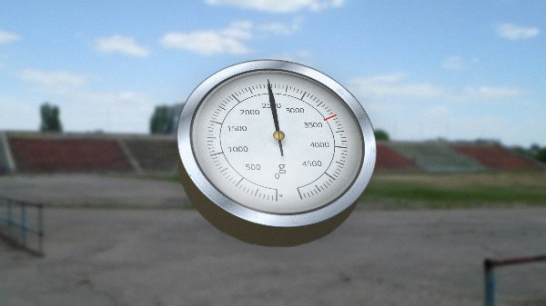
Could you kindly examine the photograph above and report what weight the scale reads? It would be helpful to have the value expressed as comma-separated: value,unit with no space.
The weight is 2500,g
